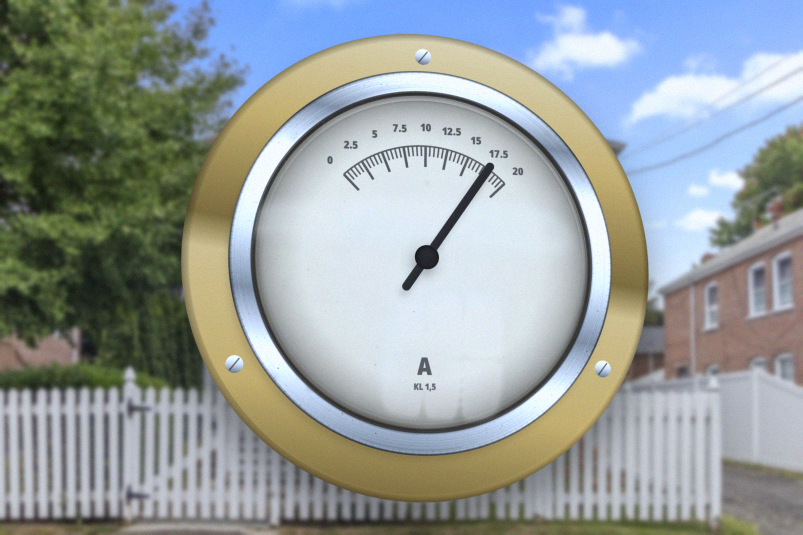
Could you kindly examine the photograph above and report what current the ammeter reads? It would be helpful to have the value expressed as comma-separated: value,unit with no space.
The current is 17.5,A
